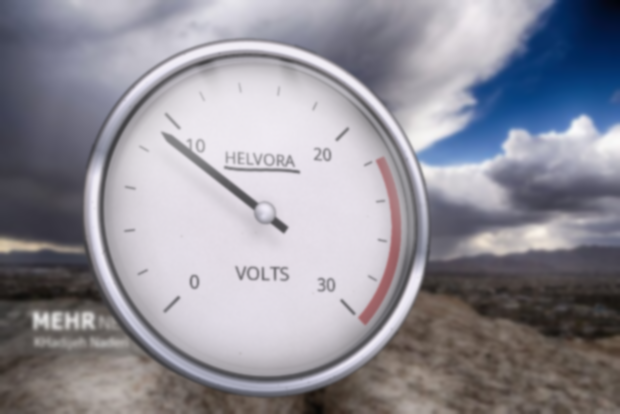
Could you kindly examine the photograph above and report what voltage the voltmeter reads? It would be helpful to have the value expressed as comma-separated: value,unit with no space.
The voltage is 9,V
